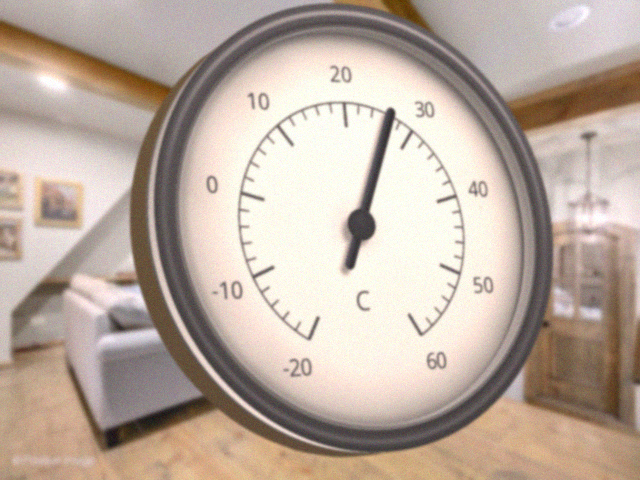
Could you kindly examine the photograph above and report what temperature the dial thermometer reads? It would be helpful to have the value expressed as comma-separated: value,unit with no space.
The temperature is 26,°C
